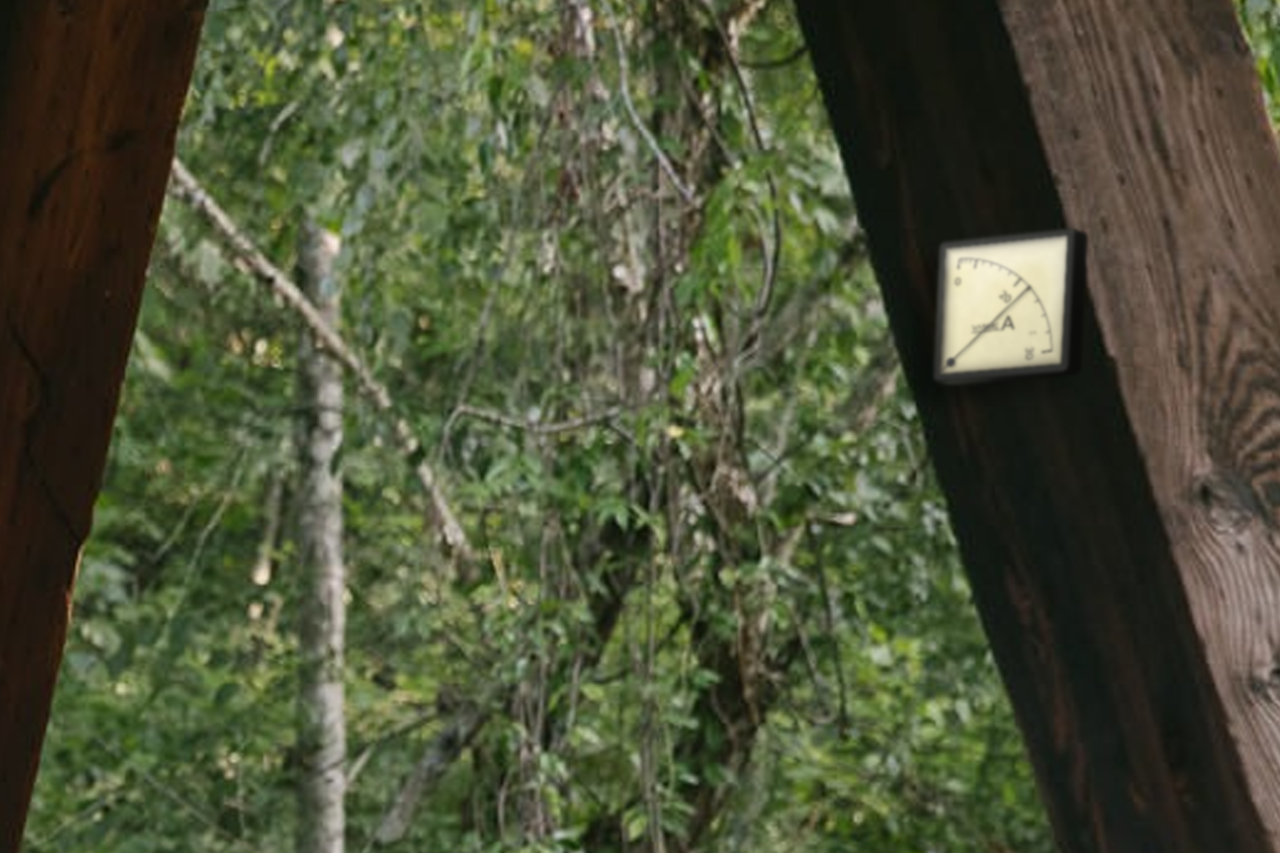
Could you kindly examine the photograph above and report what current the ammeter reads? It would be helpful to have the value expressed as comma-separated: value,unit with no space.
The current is 22,A
